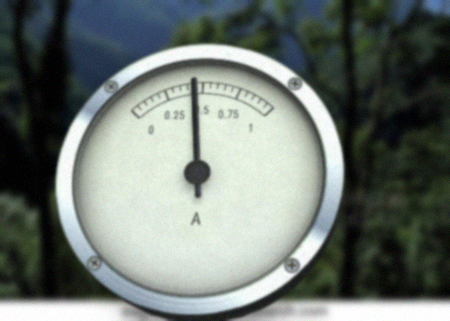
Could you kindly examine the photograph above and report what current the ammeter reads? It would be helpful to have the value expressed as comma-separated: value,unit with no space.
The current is 0.45,A
